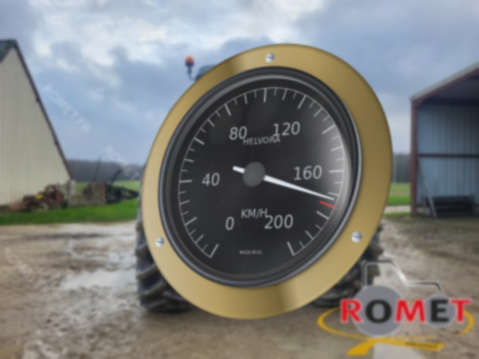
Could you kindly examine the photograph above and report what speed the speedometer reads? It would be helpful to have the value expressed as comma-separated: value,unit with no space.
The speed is 172.5,km/h
